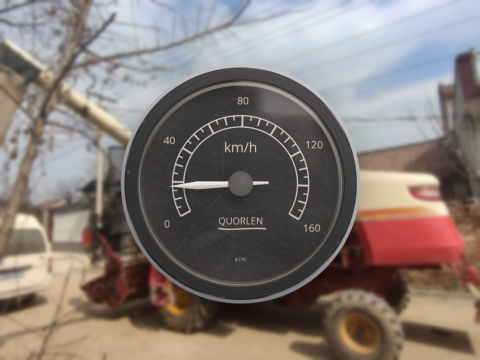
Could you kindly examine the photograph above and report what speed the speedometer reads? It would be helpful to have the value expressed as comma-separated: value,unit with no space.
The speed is 17.5,km/h
